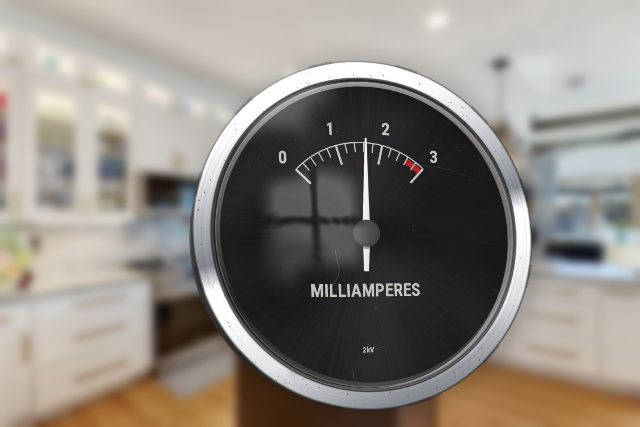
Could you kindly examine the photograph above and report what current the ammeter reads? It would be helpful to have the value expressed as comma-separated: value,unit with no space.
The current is 1.6,mA
